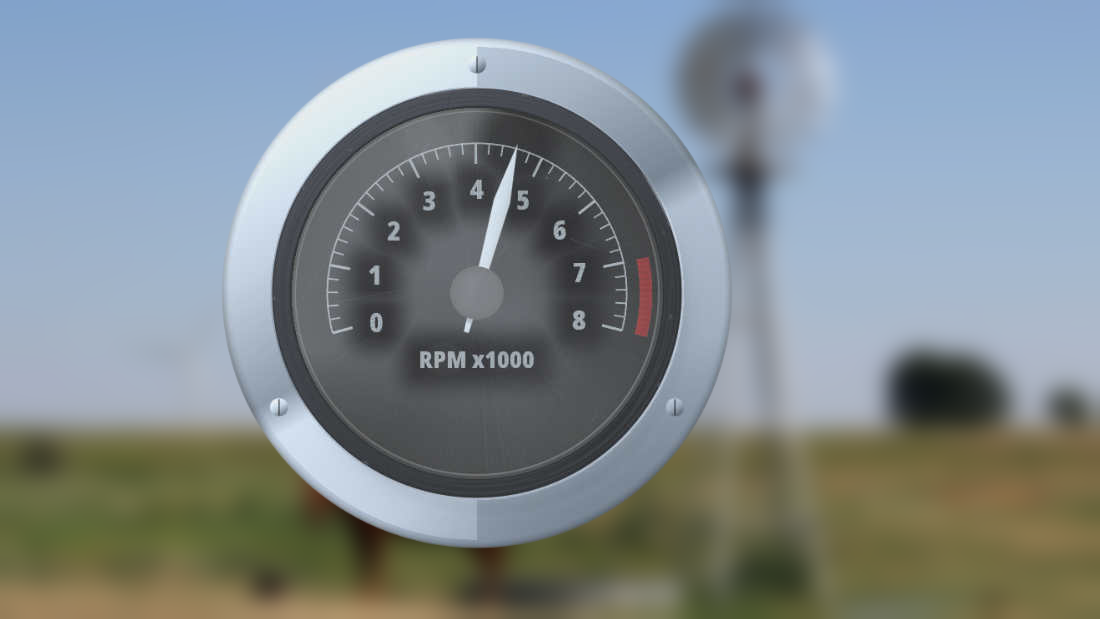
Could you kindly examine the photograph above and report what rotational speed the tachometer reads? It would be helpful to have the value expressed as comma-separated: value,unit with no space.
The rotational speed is 4600,rpm
